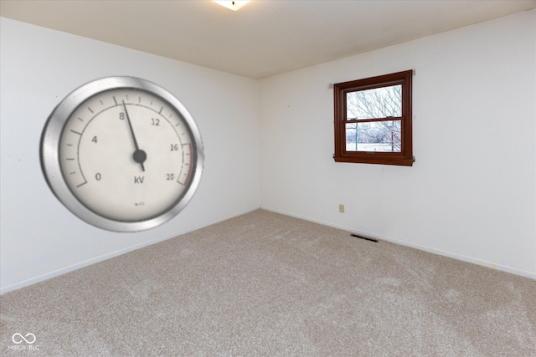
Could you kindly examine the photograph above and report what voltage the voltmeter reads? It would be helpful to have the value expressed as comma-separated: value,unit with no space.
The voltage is 8.5,kV
